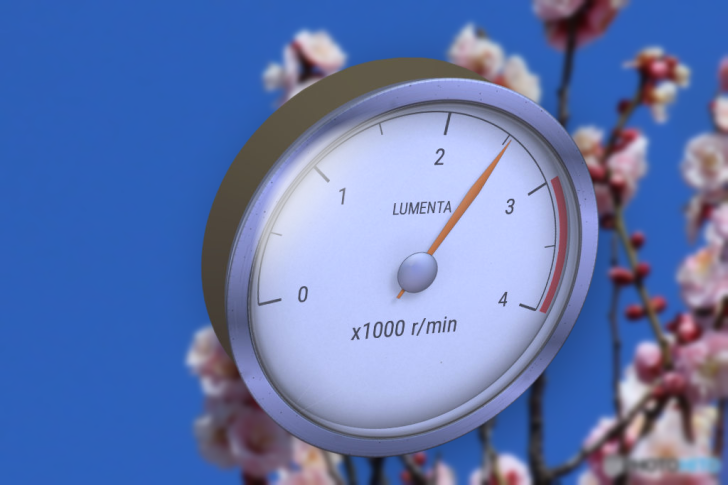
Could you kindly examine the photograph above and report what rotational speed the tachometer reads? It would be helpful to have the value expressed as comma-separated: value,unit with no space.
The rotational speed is 2500,rpm
